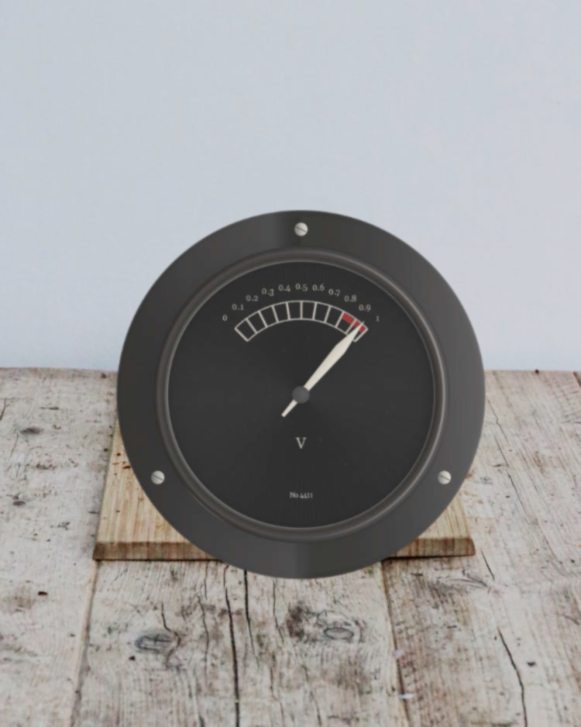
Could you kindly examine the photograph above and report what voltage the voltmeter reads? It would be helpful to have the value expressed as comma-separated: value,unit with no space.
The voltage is 0.95,V
